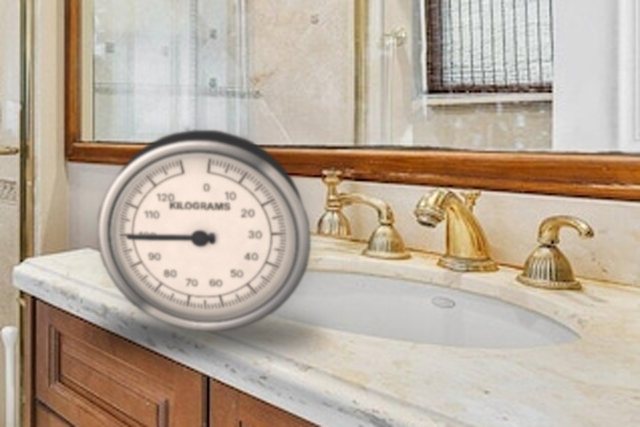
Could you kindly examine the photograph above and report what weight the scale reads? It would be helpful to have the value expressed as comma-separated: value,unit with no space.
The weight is 100,kg
